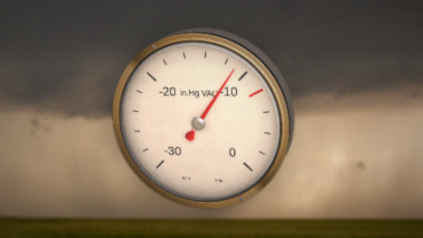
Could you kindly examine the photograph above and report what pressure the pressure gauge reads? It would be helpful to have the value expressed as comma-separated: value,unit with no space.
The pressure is -11,inHg
